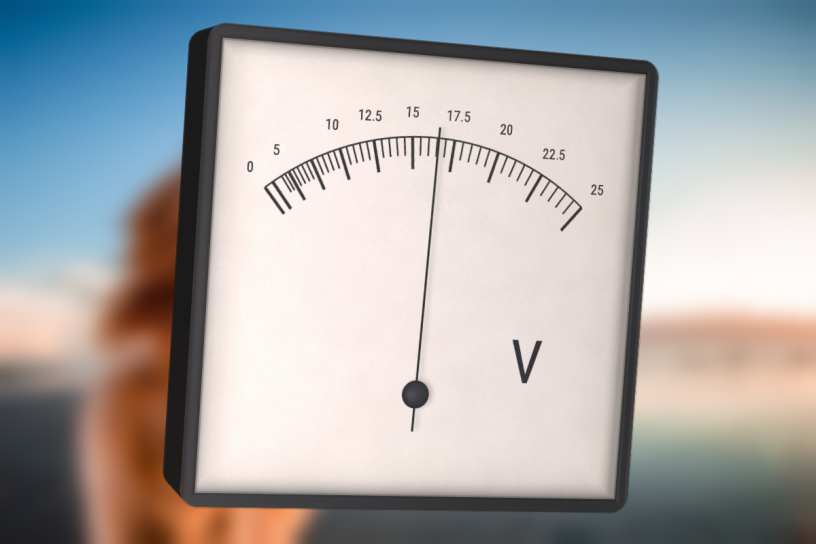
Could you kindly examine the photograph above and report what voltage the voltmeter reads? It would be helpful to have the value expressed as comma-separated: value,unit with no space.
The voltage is 16.5,V
